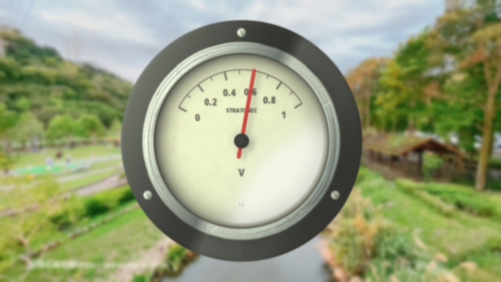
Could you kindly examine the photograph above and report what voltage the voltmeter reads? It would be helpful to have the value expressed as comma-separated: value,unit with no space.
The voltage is 0.6,V
